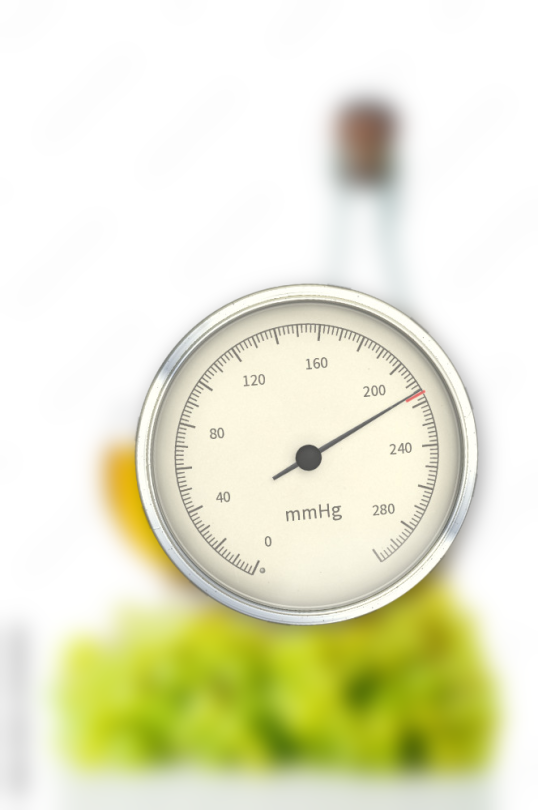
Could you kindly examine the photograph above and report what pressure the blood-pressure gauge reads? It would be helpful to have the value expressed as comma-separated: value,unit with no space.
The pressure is 214,mmHg
